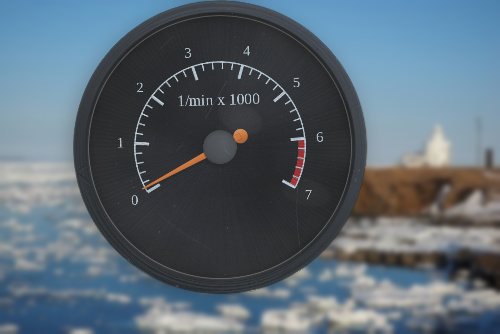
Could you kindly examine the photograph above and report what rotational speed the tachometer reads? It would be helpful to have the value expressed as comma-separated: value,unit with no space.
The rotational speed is 100,rpm
